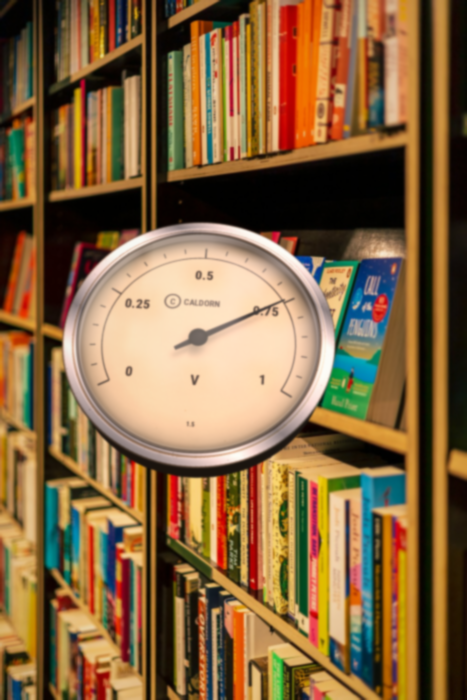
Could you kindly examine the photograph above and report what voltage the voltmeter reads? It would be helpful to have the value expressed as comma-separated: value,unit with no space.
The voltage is 0.75,V
